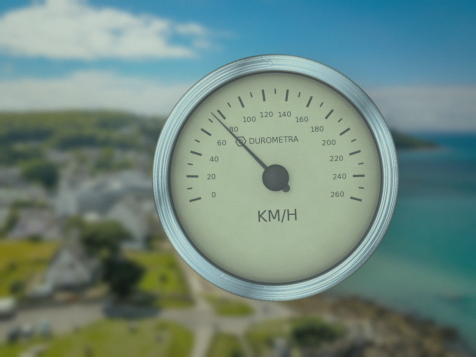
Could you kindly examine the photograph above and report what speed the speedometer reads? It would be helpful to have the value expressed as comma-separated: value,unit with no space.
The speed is 75,km/h
